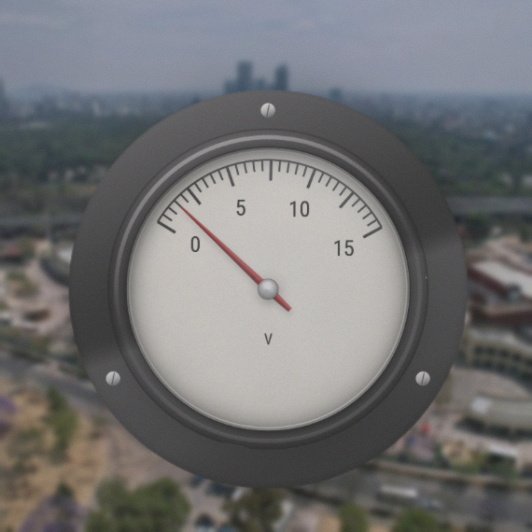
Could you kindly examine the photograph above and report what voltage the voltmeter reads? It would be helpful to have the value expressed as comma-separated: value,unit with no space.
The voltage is 1.5,V
